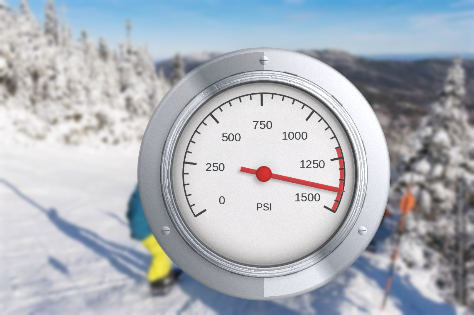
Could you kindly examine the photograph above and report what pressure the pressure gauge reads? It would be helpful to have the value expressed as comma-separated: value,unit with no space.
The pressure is 1400,psi
